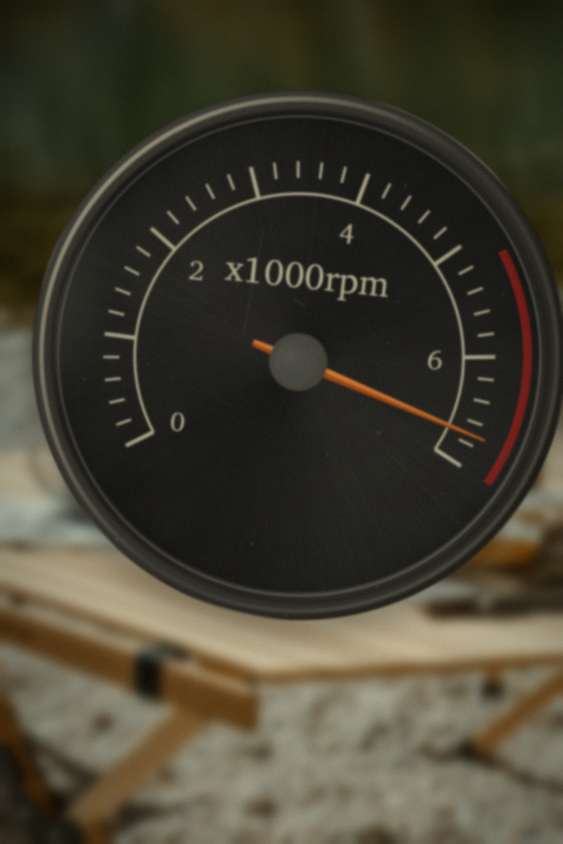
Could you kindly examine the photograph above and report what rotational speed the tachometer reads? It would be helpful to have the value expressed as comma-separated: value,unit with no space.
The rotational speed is 6700,rpm
